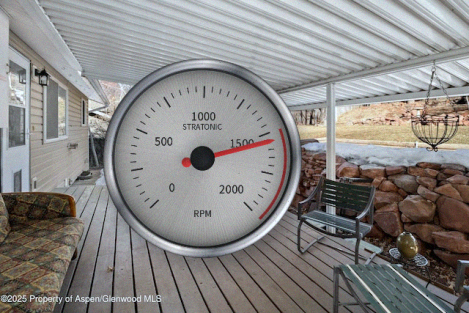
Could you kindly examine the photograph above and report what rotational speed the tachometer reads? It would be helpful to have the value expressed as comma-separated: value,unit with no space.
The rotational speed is 1550,rpm
